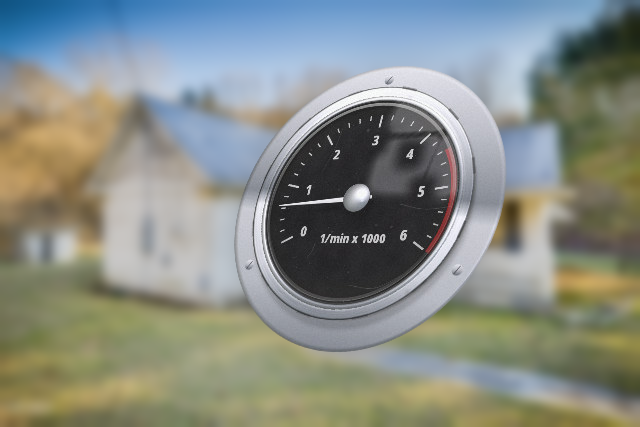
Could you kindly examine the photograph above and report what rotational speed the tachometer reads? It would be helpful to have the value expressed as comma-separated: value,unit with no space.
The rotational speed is 600,rpm
